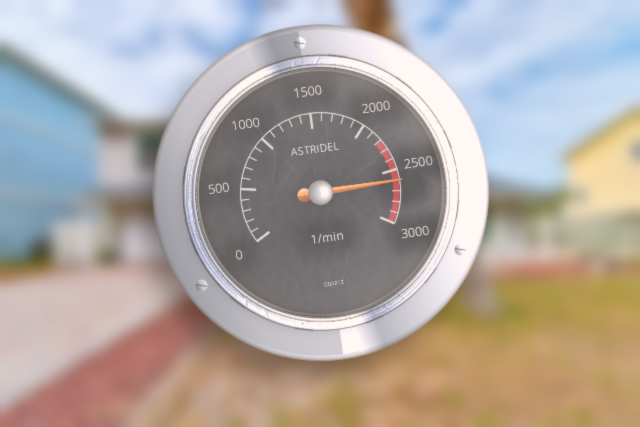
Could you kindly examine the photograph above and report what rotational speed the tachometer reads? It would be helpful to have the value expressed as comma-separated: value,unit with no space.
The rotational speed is 2600,rpm
